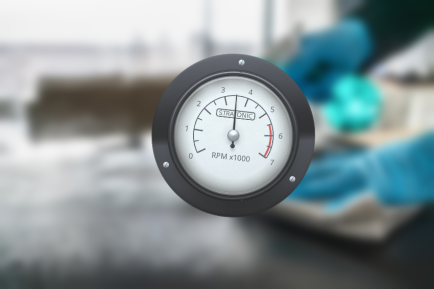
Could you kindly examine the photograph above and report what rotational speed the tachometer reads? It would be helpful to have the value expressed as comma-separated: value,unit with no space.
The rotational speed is 3500,rpm
